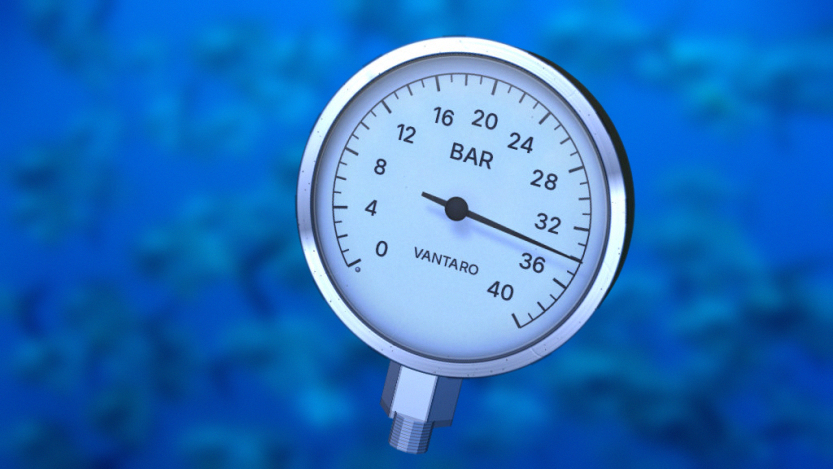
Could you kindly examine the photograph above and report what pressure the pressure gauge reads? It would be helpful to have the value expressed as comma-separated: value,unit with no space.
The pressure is 34,bar
